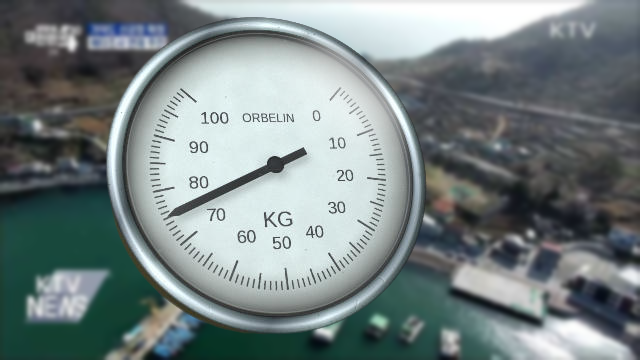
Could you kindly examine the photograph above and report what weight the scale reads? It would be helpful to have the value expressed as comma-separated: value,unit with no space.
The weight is 75,kg
